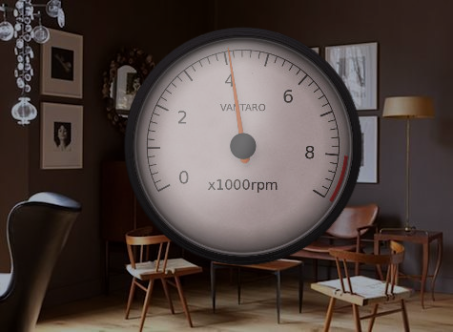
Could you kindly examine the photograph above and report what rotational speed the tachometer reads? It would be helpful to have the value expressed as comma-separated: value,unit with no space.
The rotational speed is 4100,rpm
